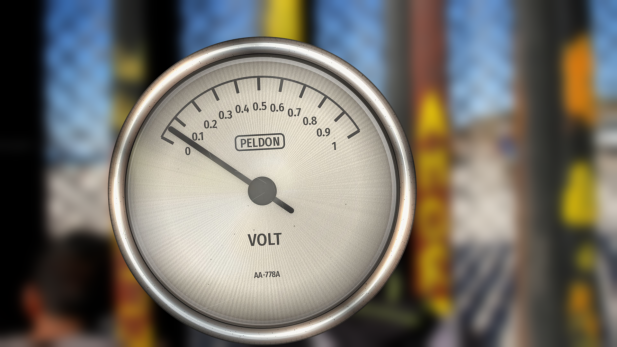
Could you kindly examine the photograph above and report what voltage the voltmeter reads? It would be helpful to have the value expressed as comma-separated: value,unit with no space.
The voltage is 0.05,V
